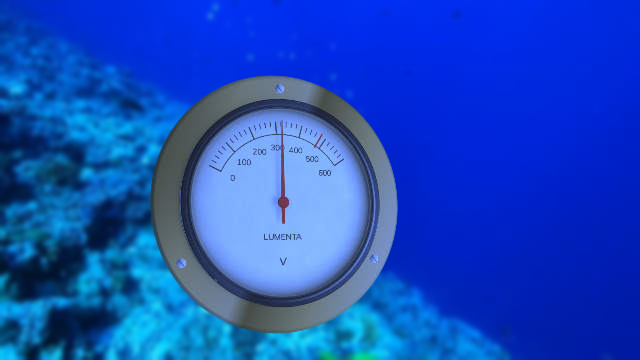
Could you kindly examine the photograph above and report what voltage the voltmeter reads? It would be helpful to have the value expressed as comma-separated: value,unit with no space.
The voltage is 320,V
